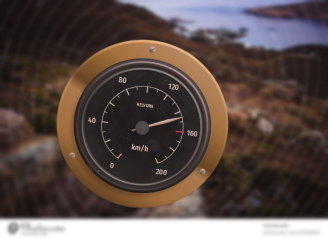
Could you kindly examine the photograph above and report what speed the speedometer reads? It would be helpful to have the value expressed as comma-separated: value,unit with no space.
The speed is 145,km/h
